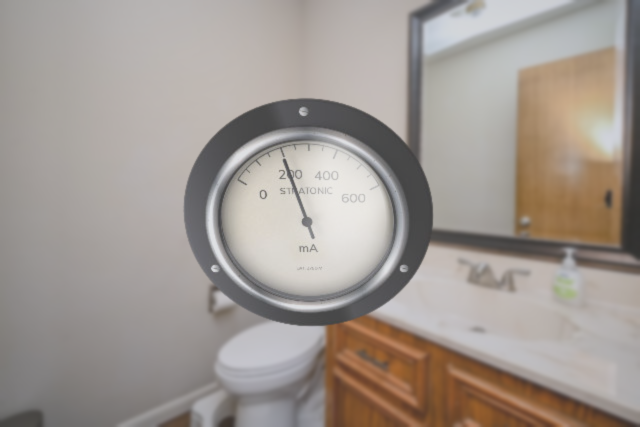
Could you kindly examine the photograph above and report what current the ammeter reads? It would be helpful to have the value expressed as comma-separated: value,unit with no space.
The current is 200,mA
